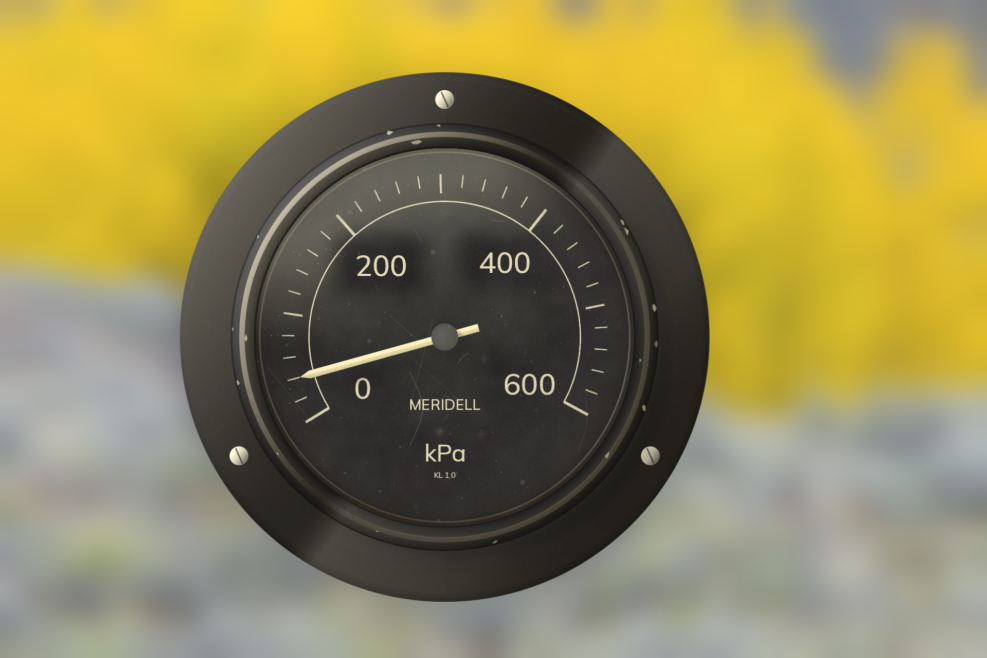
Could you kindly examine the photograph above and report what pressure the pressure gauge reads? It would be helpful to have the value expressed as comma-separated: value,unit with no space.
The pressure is 40,kPa
